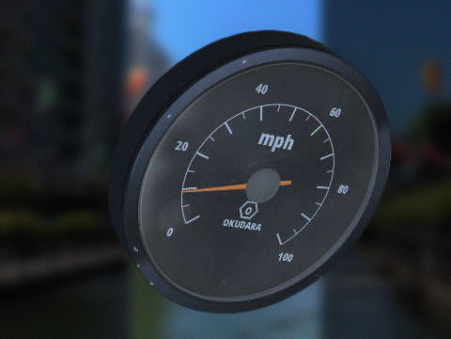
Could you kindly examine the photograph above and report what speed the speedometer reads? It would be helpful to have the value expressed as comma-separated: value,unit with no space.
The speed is 10,mph
